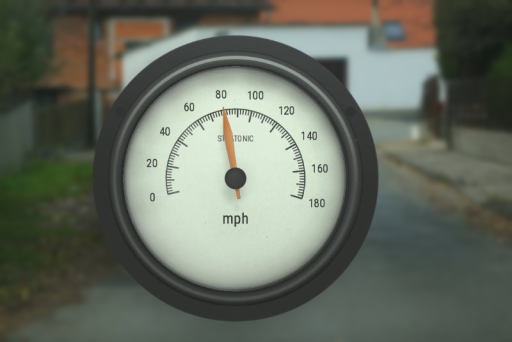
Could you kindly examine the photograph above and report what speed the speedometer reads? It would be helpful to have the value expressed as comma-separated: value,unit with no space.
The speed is 80,mph
